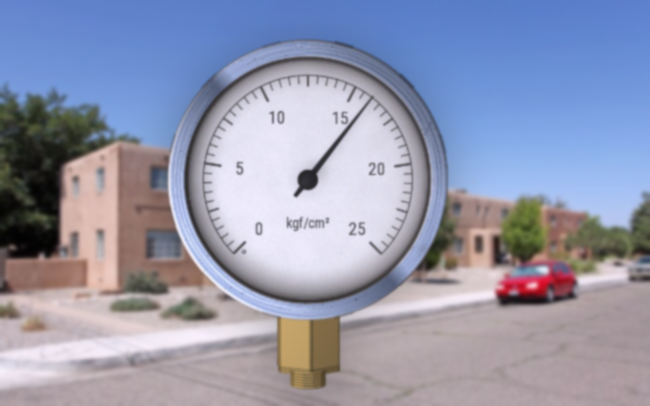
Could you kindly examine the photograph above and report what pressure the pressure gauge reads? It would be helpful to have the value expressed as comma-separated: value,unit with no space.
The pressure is 16,kg/cm²
